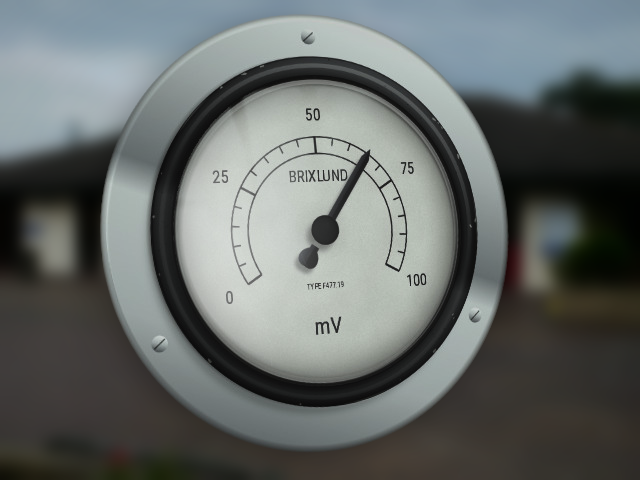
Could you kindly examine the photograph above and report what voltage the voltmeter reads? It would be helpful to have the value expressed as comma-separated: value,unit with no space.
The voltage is 65,mV
